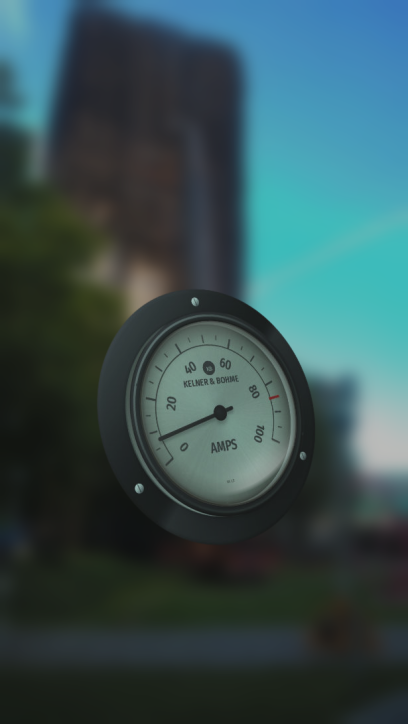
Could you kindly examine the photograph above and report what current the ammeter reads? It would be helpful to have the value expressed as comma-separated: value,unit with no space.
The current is 7.5,A
